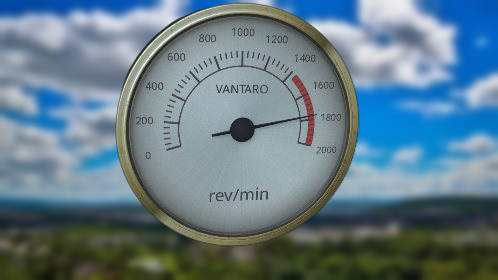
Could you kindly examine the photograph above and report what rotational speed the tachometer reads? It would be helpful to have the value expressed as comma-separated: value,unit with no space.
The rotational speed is 1760,rpm
